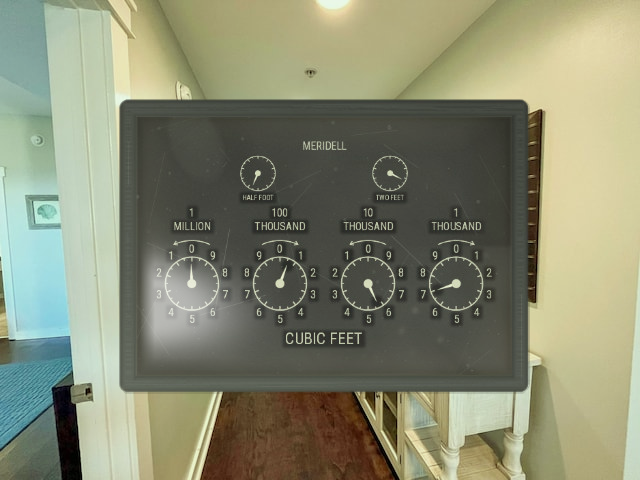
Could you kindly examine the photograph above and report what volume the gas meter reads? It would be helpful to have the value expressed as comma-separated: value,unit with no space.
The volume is 5700,ft³
